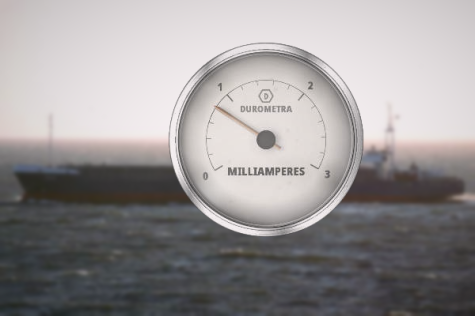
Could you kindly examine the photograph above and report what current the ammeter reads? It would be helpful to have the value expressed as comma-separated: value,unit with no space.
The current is 0.8,mA
